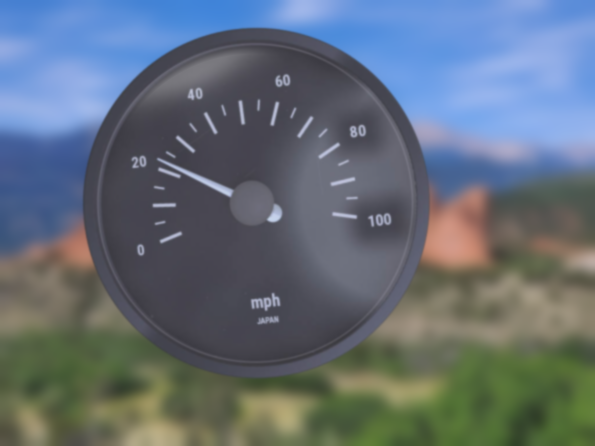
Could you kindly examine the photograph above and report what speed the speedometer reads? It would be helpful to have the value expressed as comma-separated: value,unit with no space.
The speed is 22.5,mph
